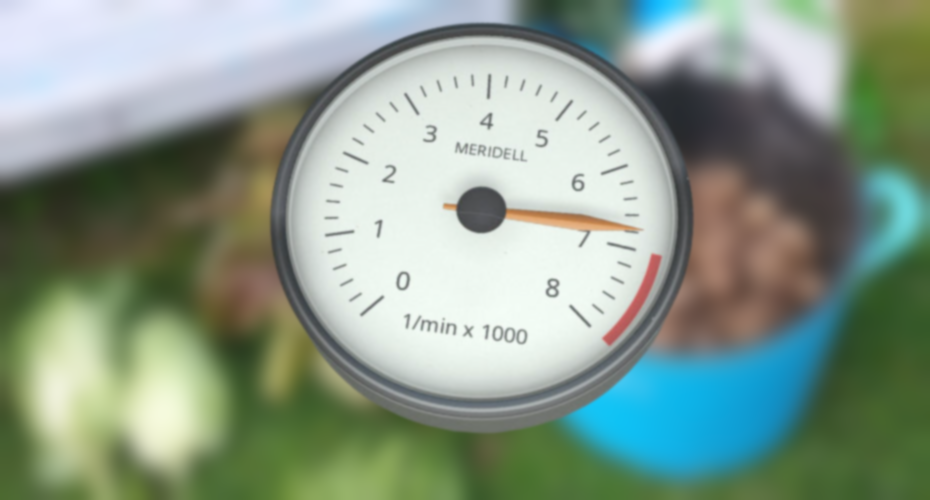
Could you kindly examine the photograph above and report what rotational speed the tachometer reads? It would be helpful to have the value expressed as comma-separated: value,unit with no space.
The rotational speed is 6800,rpm
